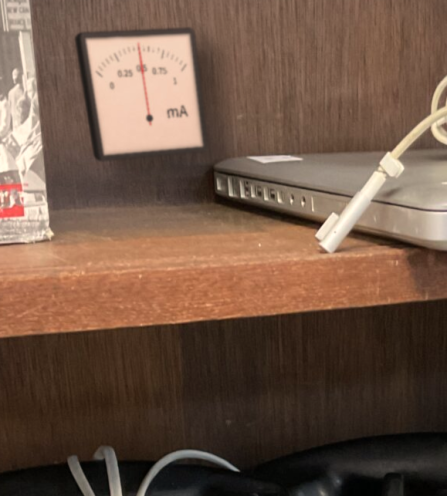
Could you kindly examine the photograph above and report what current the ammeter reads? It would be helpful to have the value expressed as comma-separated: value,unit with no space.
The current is 0.5,mA
